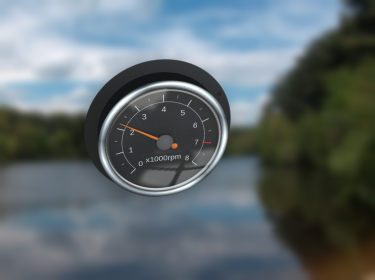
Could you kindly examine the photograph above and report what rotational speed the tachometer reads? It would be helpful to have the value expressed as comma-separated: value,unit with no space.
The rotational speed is 2250,rpm
